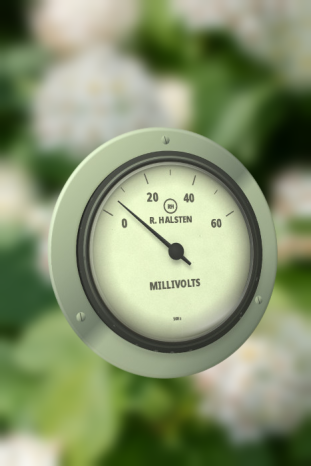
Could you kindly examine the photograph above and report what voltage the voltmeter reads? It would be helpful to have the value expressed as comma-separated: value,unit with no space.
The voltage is 5,mV
